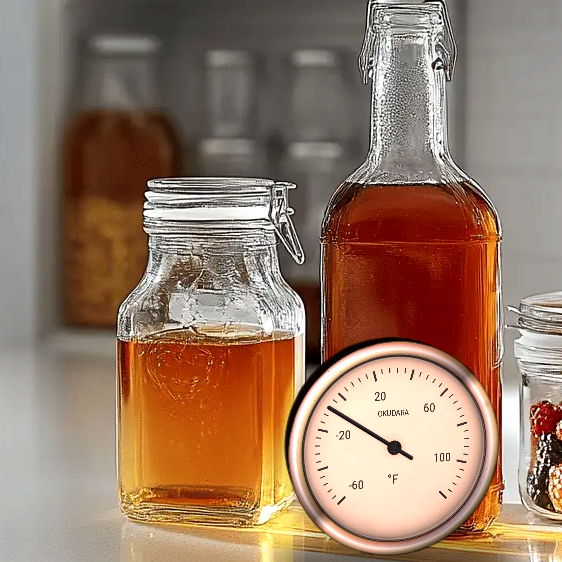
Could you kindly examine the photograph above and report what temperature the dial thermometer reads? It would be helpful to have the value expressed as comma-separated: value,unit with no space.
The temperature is -8,°F
